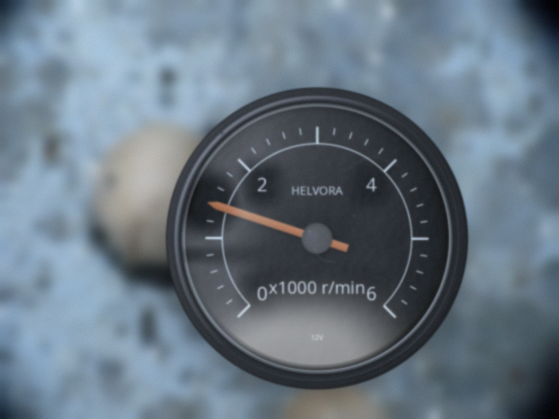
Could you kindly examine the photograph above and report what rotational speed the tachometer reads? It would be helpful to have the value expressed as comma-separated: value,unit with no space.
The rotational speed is 1400,rpm
